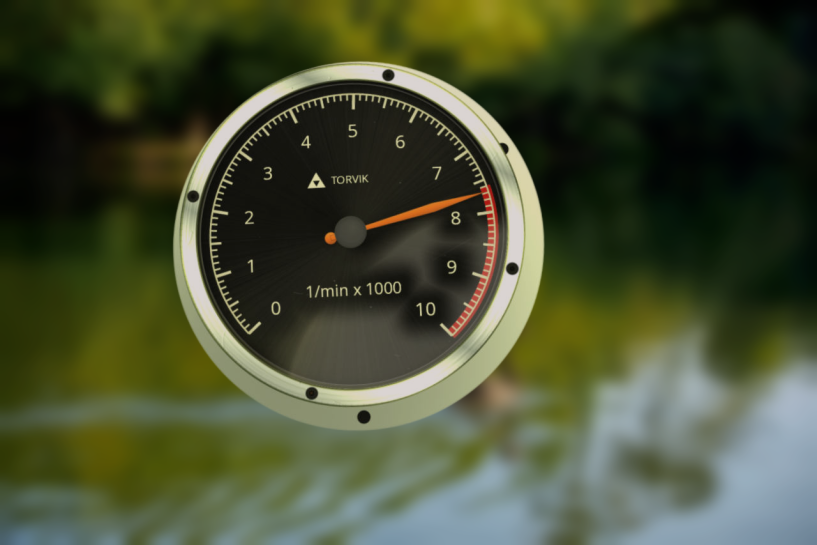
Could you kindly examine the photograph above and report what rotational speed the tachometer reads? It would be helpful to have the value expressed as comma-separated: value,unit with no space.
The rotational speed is 7700,rpm
